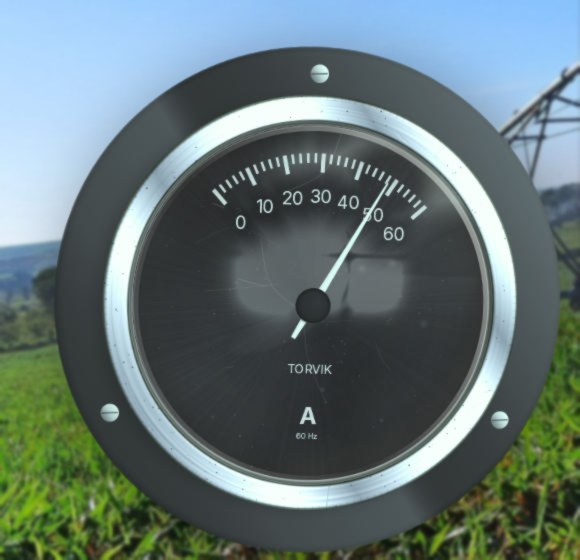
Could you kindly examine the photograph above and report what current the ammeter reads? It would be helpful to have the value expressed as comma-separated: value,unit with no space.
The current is 48,A
